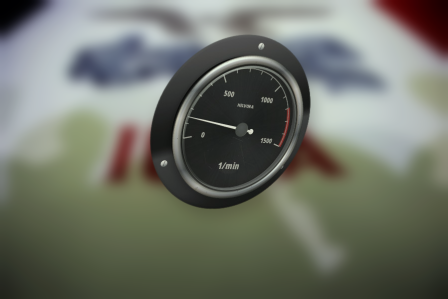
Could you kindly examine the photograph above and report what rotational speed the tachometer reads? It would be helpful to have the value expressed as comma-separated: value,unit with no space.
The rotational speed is 150,rpm
